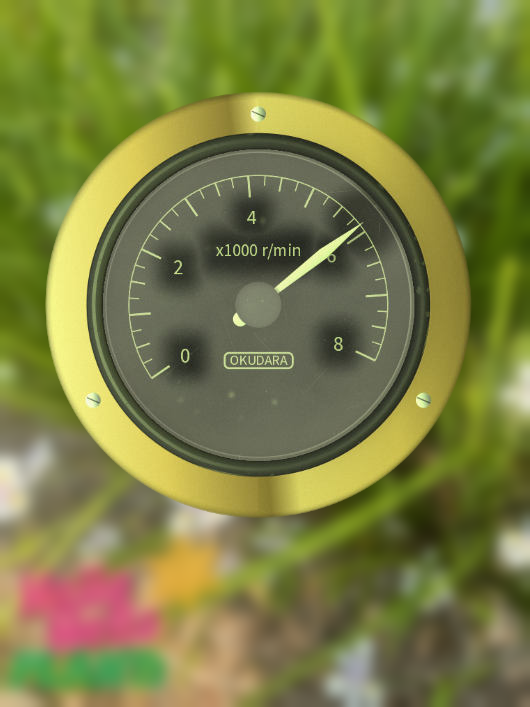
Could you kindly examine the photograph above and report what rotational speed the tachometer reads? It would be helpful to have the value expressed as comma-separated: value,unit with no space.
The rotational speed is 5875,rpm
